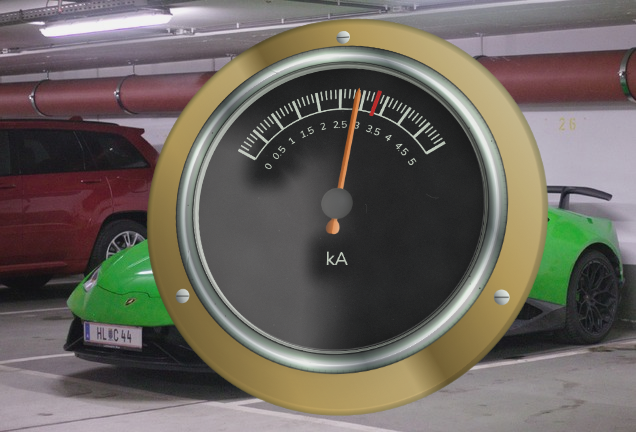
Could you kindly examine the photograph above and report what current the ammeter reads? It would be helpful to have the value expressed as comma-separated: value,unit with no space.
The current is 2.9,kA
